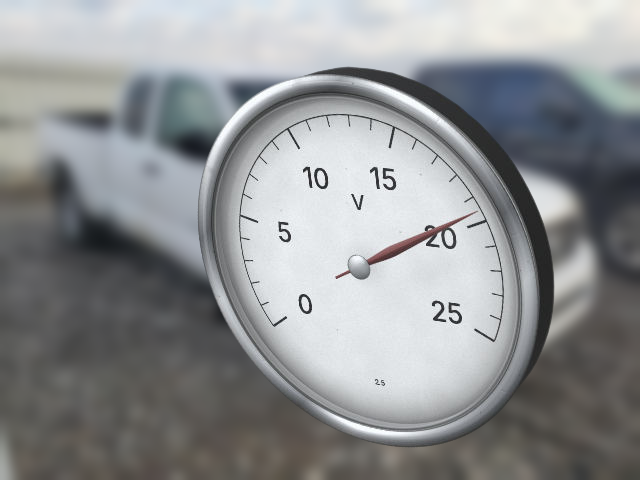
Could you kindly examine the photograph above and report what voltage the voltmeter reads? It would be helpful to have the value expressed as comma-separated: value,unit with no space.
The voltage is 19.5,V
